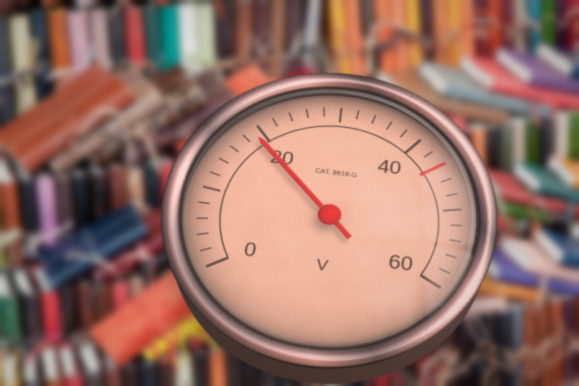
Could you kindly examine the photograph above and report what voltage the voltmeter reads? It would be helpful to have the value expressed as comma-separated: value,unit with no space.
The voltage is 19,V
